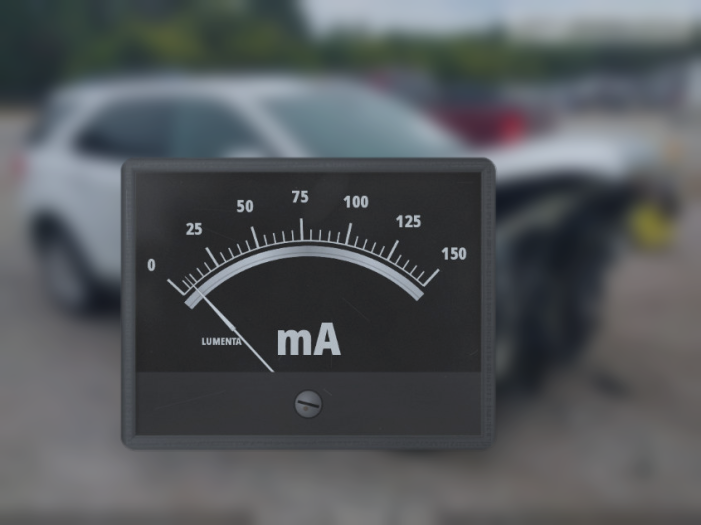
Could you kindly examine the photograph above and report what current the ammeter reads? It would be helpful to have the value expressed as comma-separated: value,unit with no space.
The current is 7.5,mA
